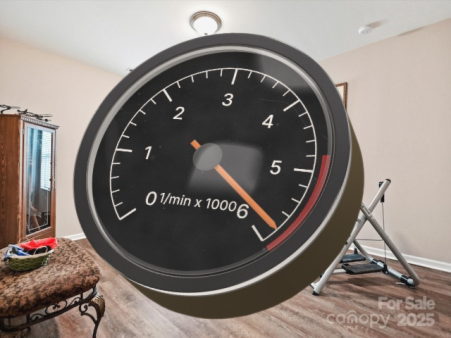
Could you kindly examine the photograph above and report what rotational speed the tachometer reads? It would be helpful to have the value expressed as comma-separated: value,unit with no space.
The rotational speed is 5800,rpm
